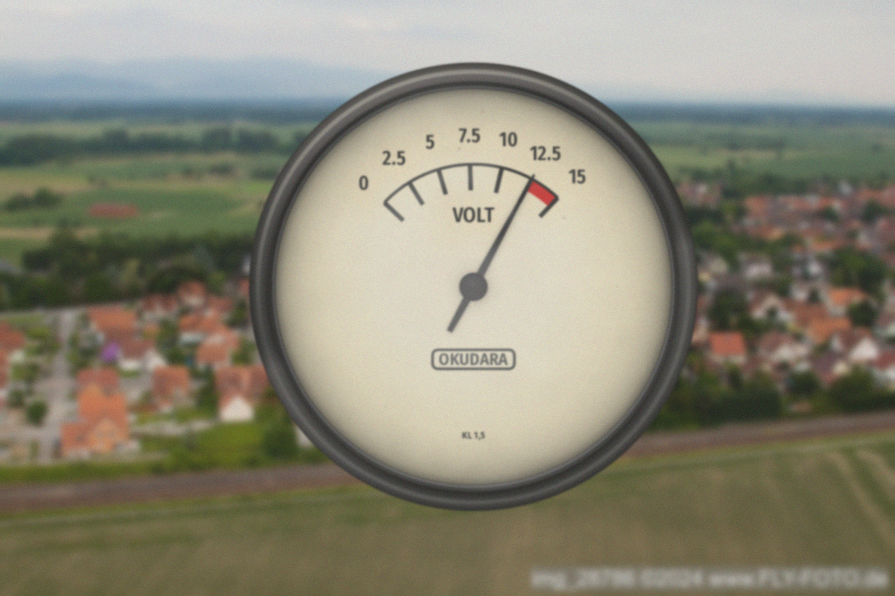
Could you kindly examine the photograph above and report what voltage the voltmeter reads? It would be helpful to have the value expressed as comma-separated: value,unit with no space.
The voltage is 12.5,V
